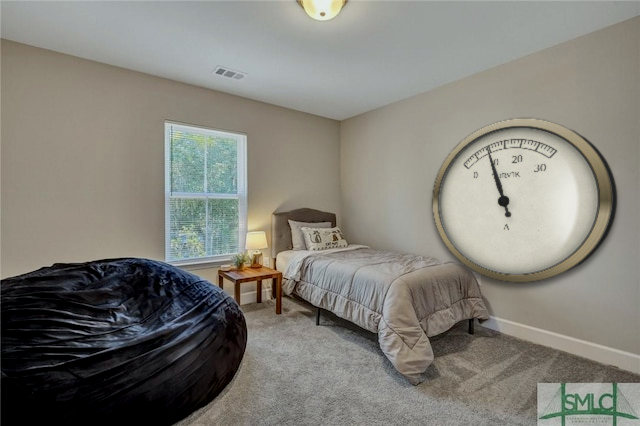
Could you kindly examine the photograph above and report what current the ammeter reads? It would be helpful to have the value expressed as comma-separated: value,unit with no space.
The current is 10,A
